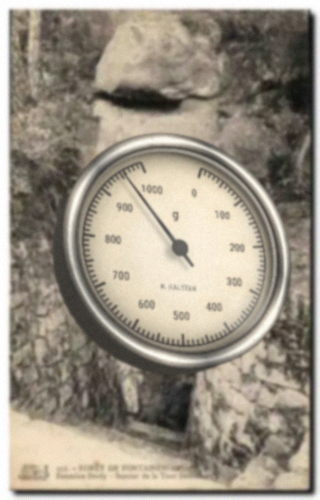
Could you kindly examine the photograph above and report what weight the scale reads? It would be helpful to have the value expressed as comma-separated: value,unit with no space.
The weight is 950,g
